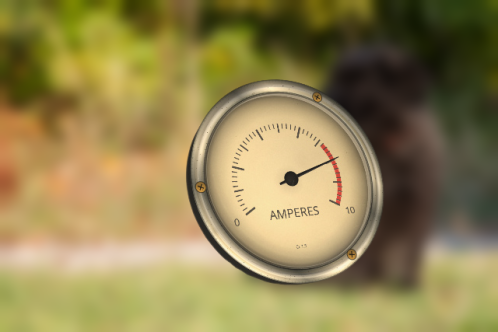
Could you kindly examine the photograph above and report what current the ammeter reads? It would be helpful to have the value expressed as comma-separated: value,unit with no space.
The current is 8,A
